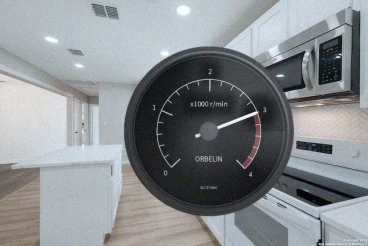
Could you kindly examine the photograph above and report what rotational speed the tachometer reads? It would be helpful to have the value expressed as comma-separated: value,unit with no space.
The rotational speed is 3000,rpm
